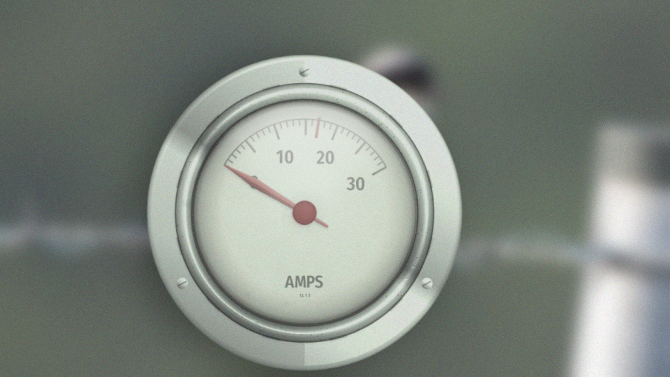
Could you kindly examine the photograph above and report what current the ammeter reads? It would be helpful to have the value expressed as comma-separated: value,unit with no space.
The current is 0,A
